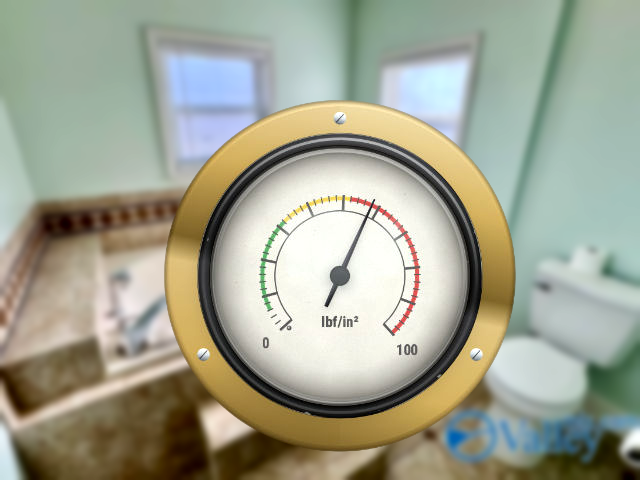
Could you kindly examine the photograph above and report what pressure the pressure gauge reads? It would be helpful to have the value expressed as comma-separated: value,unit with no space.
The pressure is 58,psi
